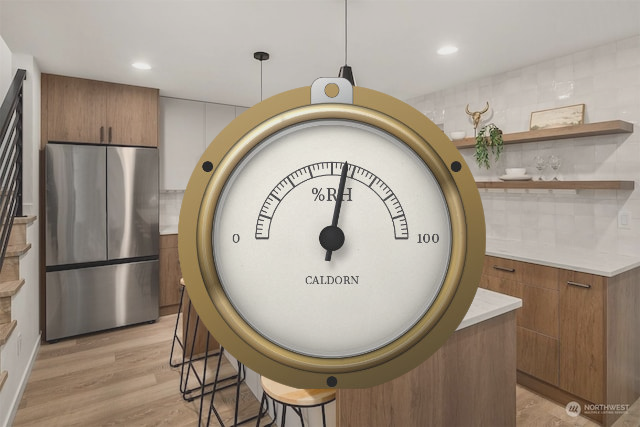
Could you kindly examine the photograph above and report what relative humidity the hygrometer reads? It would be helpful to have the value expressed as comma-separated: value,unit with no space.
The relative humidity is 56,%
